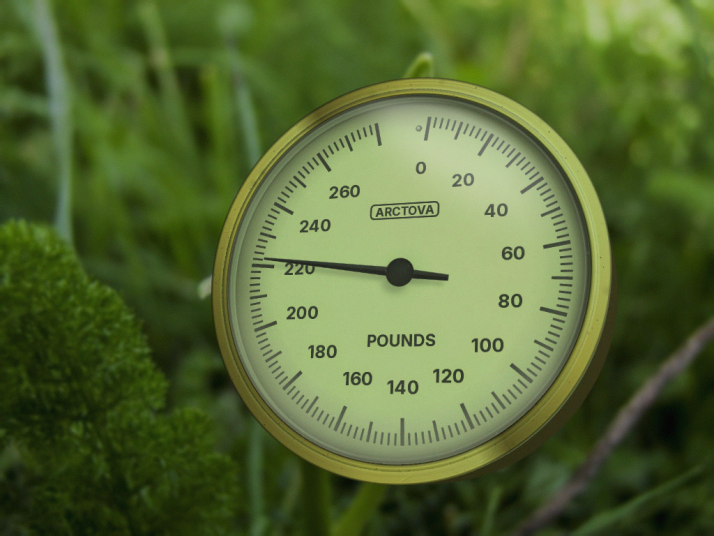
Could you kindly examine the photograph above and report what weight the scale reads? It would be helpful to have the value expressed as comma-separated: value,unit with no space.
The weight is 222,lb
